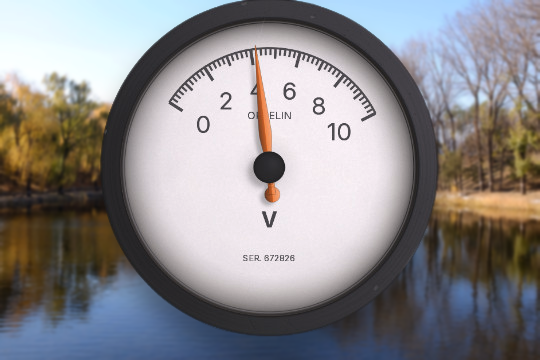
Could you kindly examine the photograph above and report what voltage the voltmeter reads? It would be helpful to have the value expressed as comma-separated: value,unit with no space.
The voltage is 4.2,V
